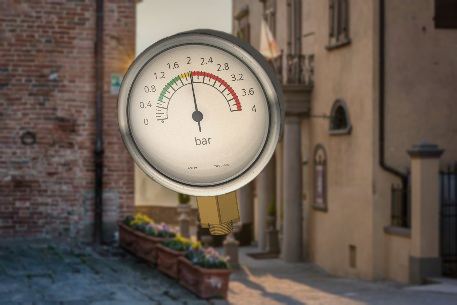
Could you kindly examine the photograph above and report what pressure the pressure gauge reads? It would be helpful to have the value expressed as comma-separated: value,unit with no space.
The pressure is 2,bar
